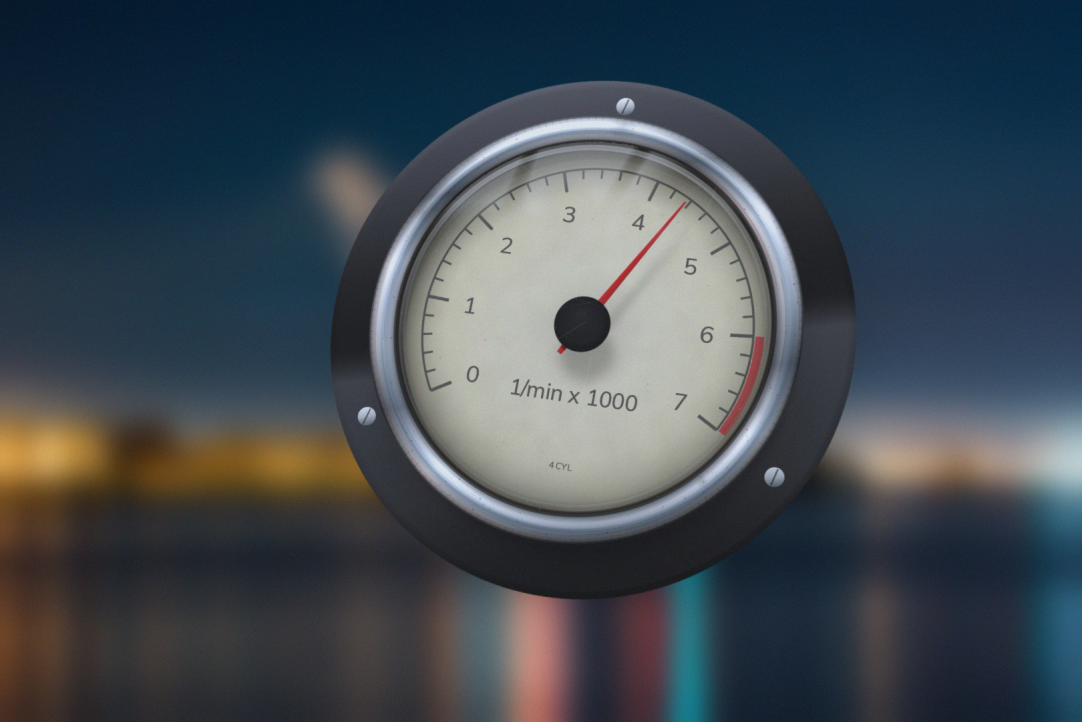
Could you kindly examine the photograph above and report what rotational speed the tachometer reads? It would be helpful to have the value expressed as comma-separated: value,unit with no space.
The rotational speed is 4400,rpm
